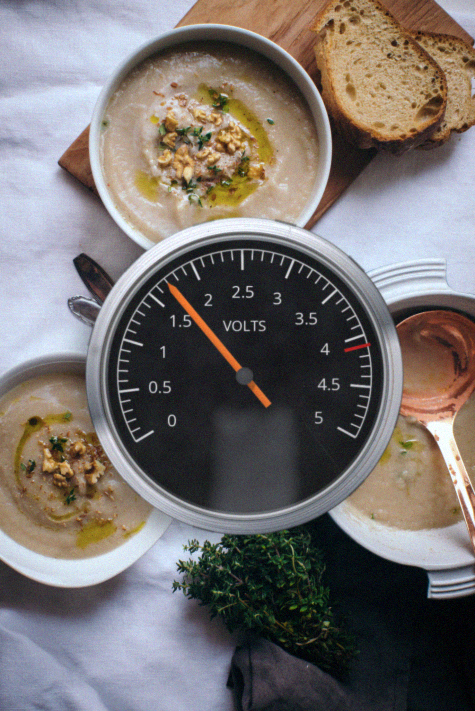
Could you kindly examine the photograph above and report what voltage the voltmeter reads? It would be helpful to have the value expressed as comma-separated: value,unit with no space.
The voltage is 1.7,V
